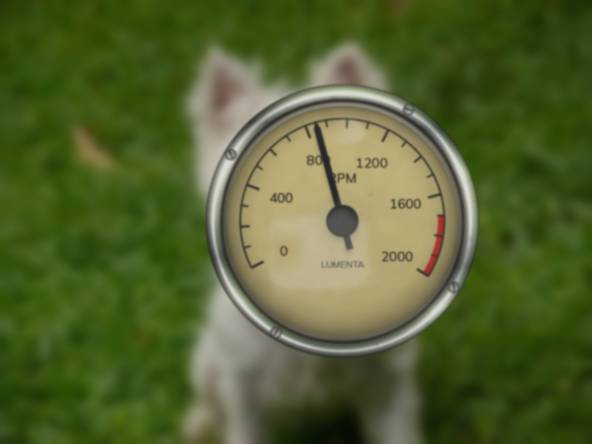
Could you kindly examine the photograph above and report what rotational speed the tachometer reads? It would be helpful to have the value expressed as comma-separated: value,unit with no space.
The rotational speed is 850,rpm
